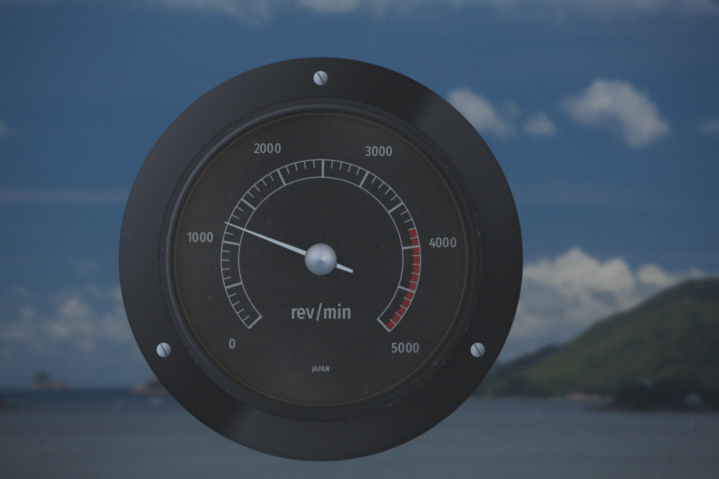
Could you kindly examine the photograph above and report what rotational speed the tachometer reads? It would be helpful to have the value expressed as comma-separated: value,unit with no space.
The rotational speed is 1200,rpm
